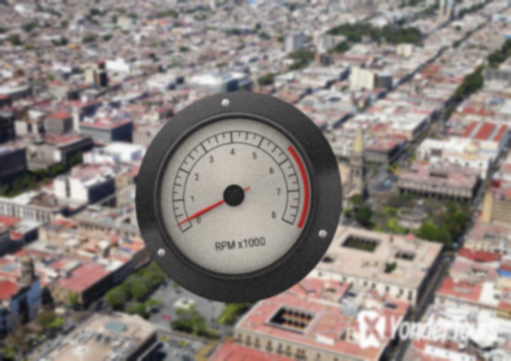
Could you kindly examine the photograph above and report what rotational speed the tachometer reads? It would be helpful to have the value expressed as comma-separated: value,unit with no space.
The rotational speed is 250,rpm
